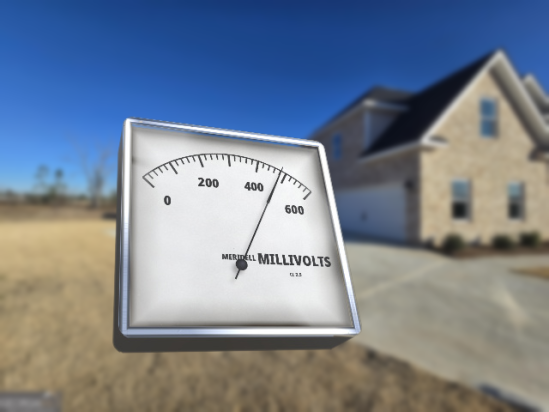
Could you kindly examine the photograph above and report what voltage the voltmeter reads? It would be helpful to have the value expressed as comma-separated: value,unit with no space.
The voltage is 480,mV
